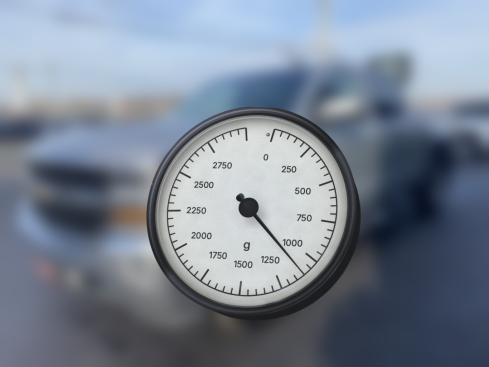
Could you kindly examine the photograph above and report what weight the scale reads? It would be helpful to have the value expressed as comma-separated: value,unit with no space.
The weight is 1100,g
